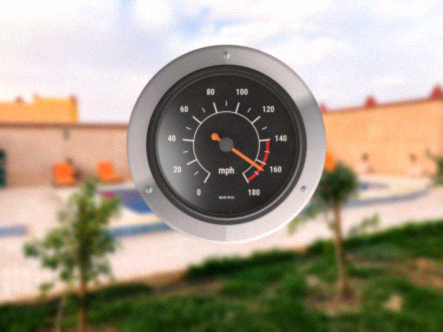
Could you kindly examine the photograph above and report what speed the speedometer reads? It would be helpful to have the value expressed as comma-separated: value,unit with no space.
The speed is 165,mph
